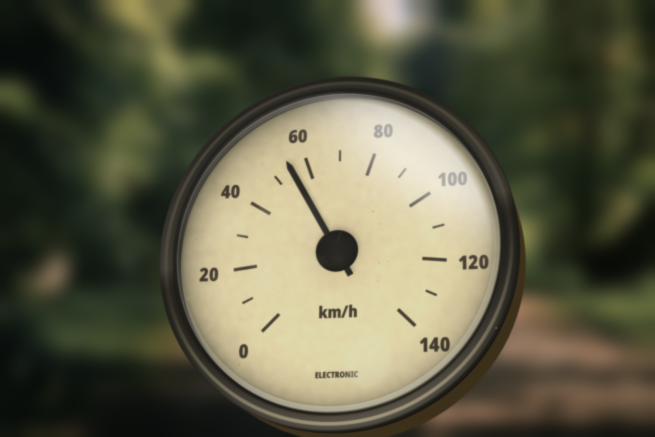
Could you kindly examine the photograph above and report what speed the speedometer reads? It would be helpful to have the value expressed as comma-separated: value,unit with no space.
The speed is 55,km/h
